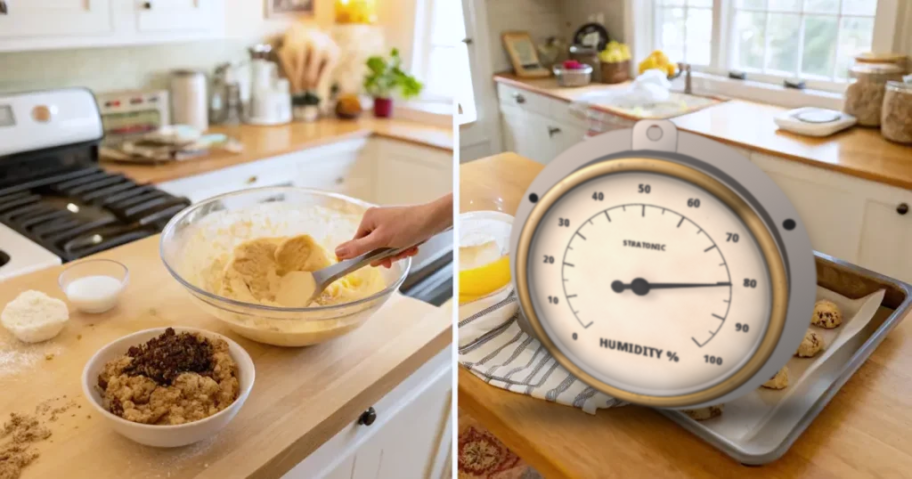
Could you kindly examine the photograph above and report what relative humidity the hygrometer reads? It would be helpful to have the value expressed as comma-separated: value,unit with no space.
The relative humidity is 80,%
